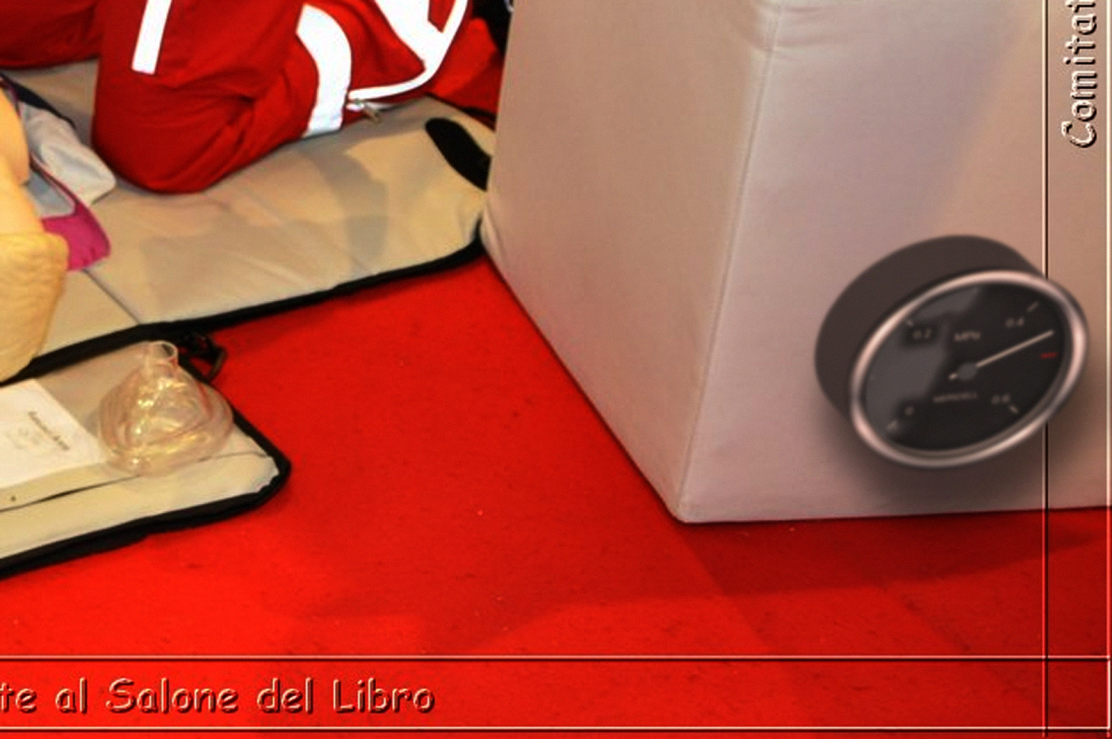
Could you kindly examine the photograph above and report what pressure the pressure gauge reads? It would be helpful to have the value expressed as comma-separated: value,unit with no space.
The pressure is 0.45,MPa
